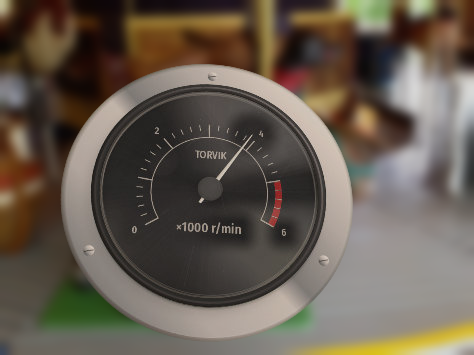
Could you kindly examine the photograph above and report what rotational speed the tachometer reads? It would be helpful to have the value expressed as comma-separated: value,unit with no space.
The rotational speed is 3900,rpm
